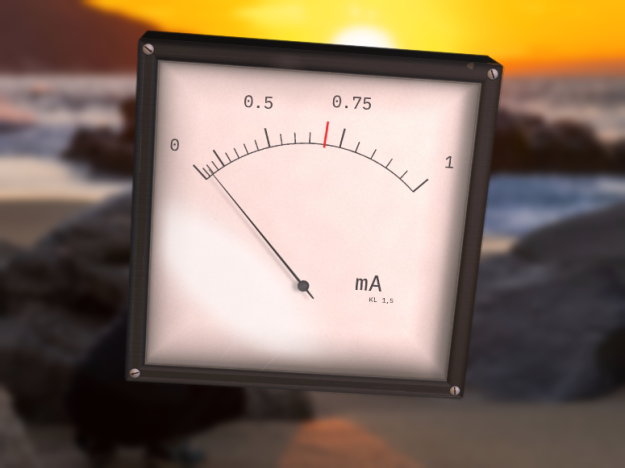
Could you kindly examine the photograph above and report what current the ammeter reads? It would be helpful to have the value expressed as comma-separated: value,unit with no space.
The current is 0.15,mA
